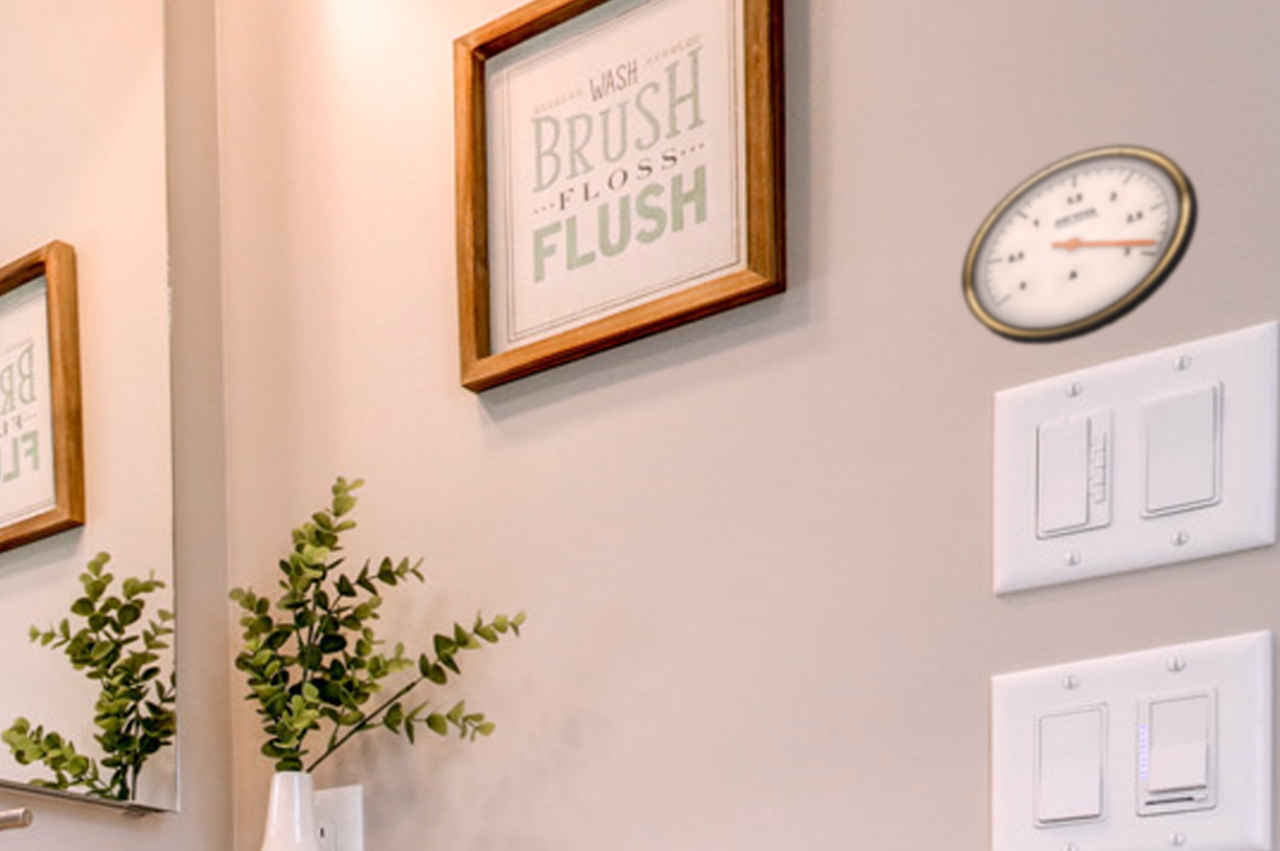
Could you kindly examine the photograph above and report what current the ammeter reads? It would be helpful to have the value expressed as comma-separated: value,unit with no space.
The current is 2.9,A
